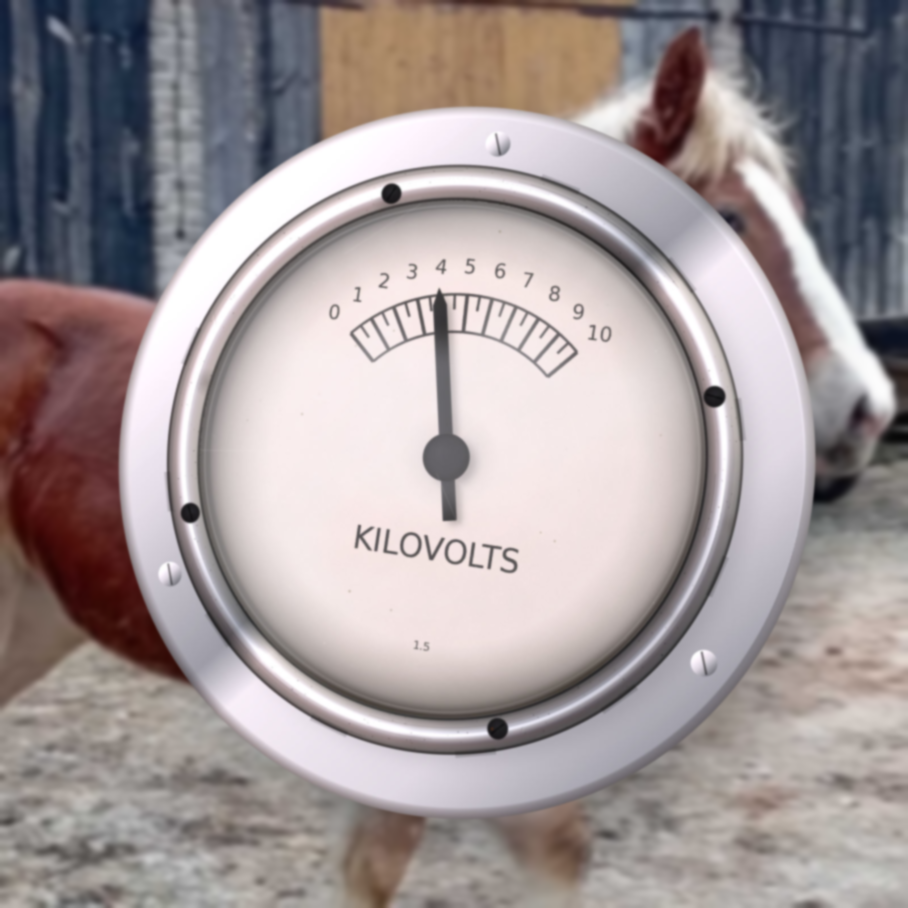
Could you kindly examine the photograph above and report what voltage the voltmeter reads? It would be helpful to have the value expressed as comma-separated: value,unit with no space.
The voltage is 4,kV
